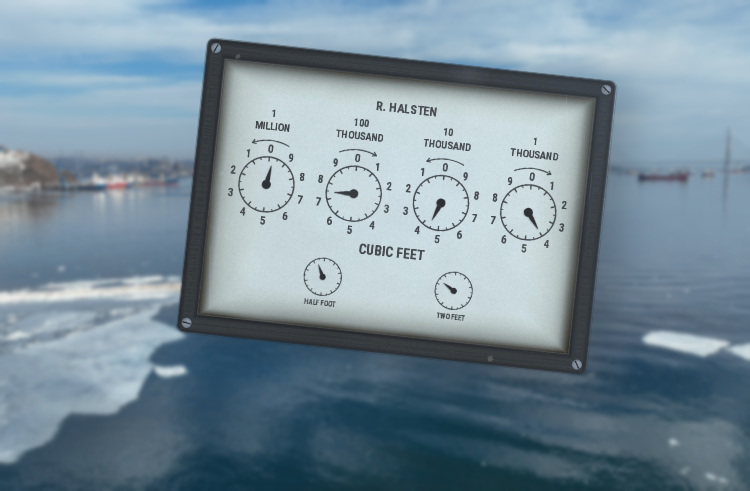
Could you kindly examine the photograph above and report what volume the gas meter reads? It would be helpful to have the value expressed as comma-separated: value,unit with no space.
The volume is 974400,ft³
